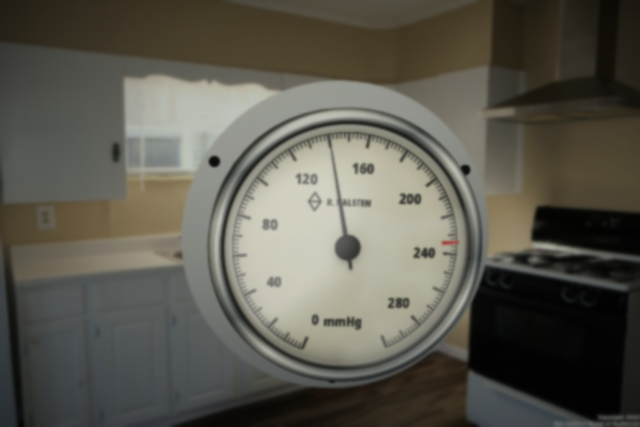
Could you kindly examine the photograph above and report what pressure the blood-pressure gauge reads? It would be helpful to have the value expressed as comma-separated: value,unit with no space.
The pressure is 140,mmHg
